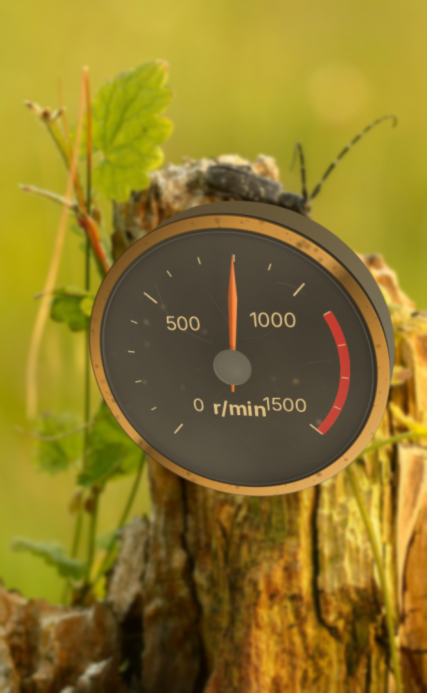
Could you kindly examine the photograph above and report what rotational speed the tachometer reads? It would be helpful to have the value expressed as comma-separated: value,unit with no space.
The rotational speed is 800,rpm
